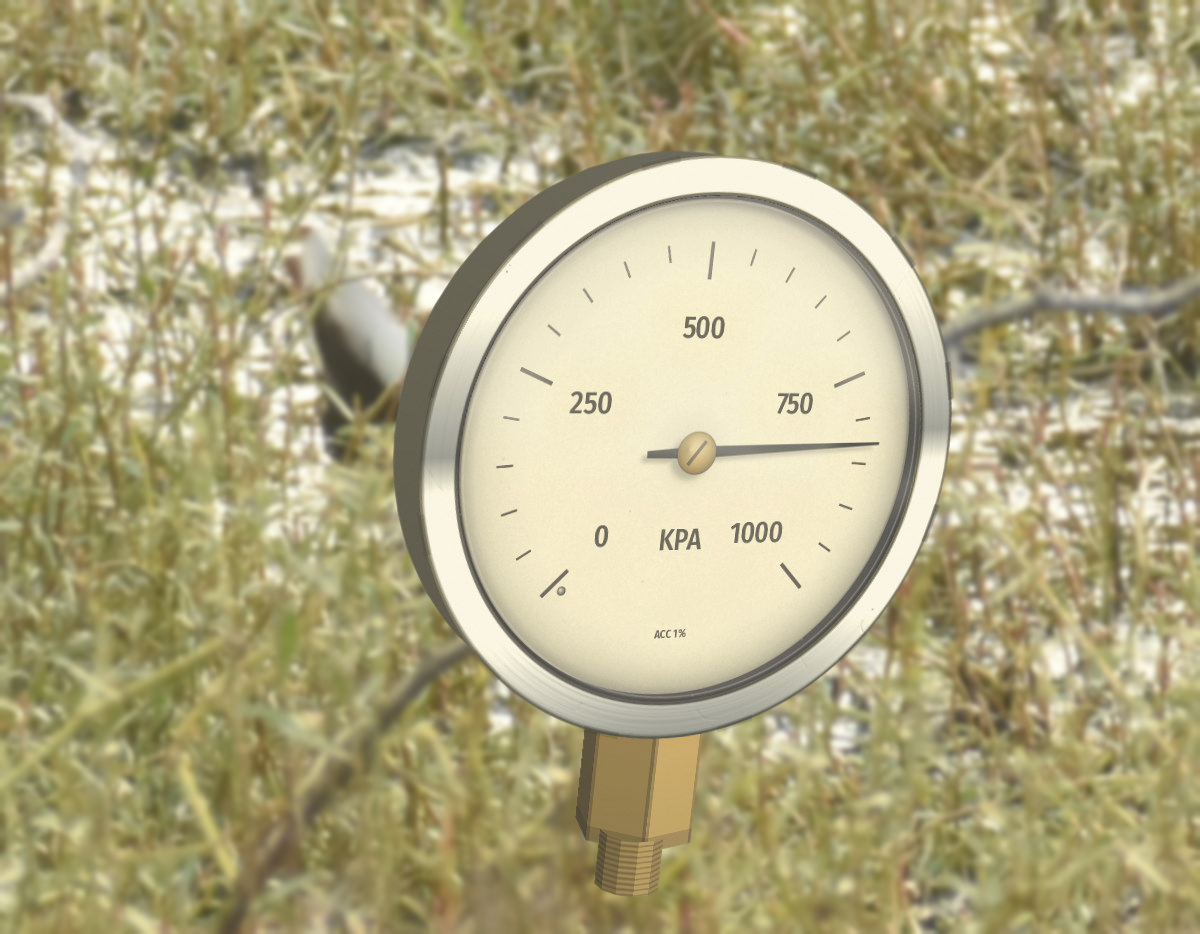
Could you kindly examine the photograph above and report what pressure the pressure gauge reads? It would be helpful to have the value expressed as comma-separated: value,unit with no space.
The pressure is 825,kPa
